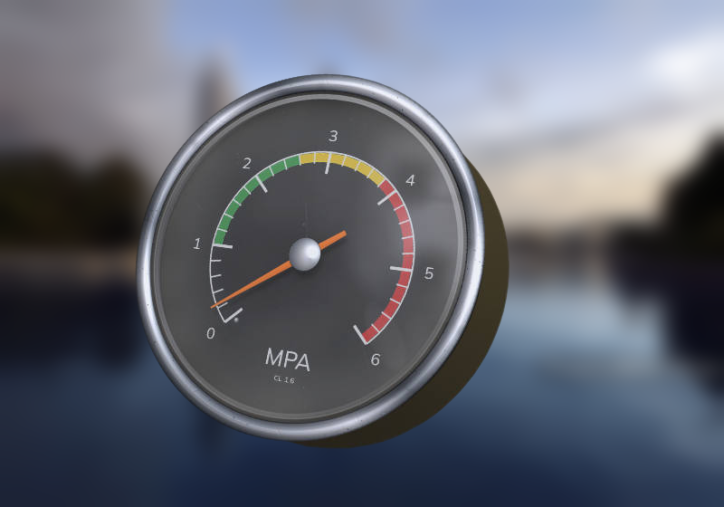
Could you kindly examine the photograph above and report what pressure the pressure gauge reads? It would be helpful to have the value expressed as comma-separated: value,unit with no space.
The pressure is 0.2,MPa
